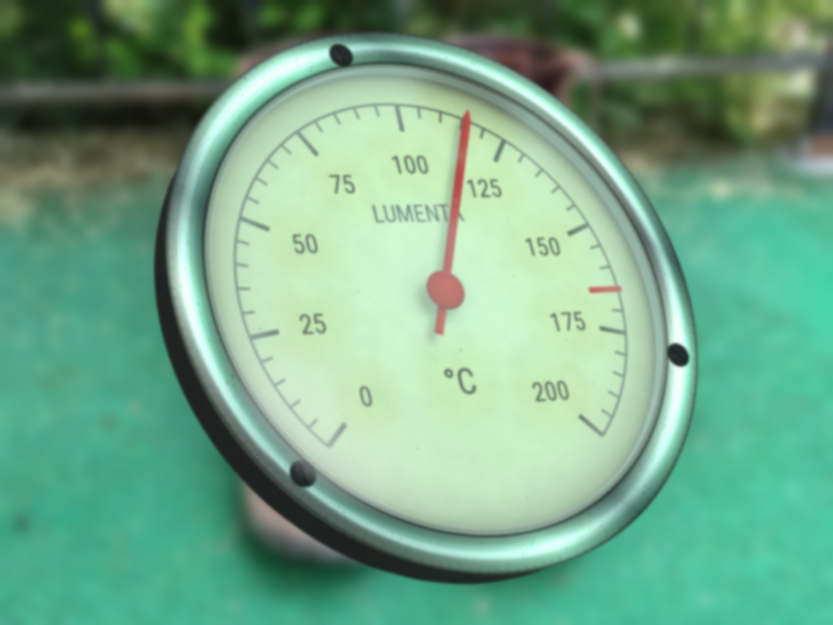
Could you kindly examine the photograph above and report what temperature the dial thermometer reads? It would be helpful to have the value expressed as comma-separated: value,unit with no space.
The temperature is 115,°C
